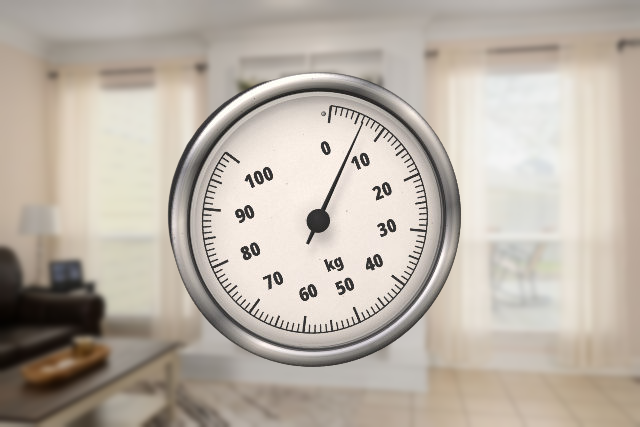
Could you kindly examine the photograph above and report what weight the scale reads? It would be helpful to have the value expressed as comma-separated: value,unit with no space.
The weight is 6,kg
